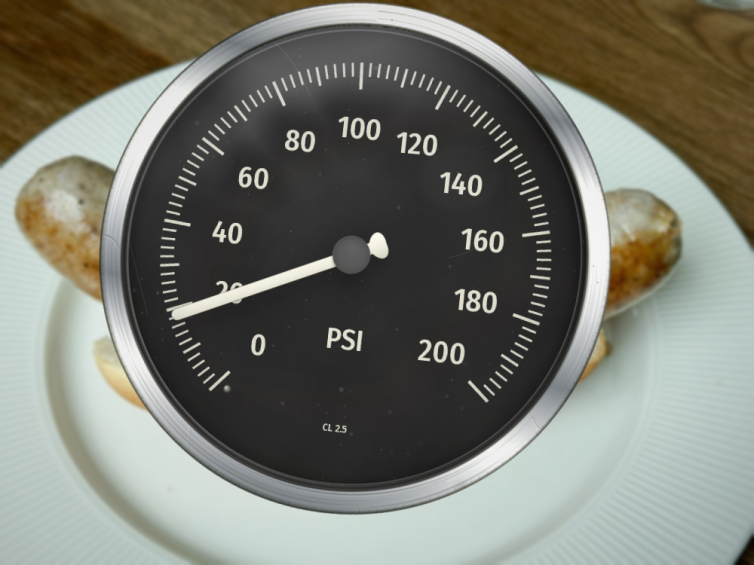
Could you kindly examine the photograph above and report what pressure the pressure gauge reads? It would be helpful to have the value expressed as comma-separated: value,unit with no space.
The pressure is 18,psi
